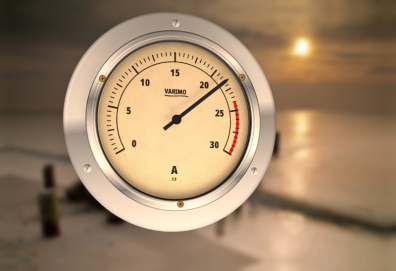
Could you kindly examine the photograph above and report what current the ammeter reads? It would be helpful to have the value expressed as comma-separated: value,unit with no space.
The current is 21.5,A
